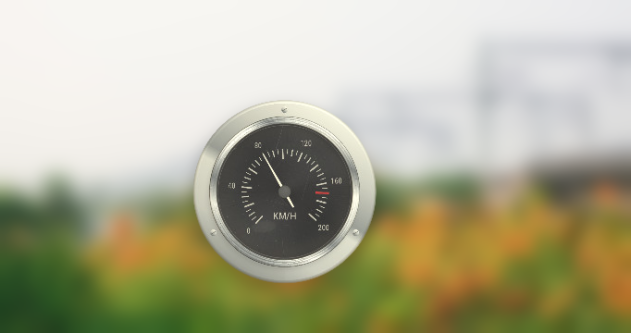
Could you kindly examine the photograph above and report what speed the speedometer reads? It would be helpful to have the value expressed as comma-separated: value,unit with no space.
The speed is 80,km/h
